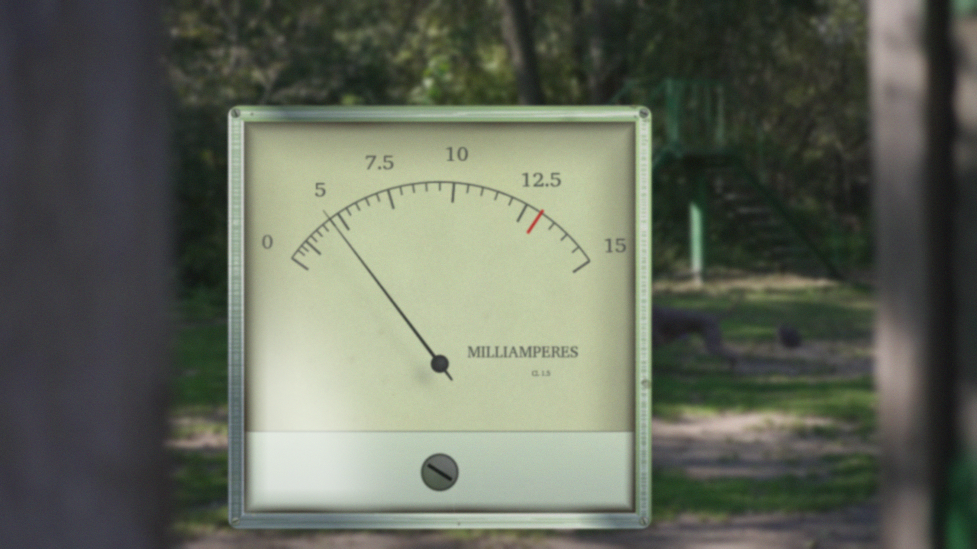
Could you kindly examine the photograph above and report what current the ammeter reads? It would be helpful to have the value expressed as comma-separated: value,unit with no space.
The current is 4.5,mA
